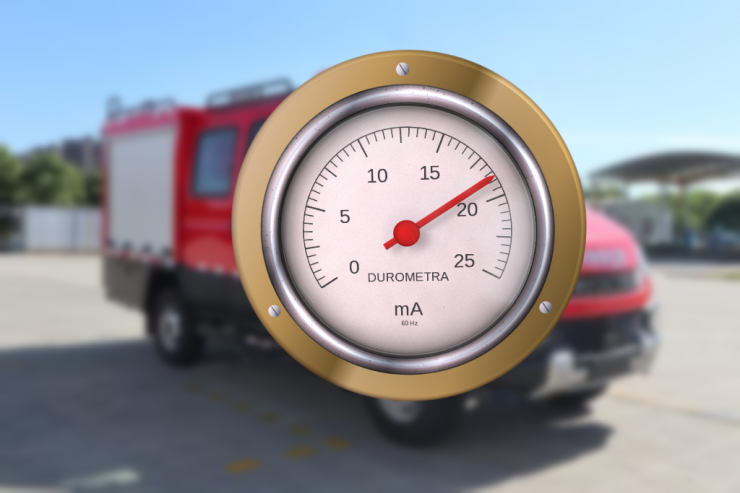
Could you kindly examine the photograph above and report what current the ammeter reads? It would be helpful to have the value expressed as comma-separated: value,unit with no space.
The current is 18.75,mA
